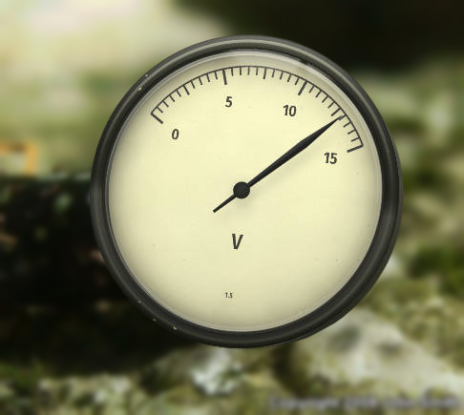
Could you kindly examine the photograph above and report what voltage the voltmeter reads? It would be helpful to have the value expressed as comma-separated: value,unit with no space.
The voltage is 13,V
